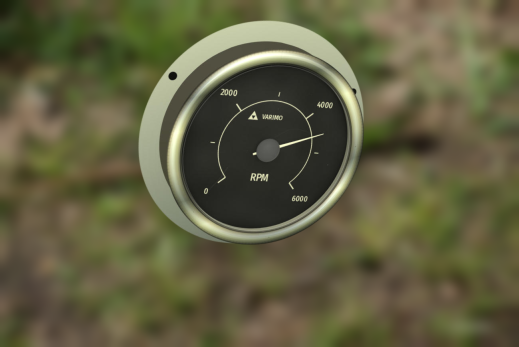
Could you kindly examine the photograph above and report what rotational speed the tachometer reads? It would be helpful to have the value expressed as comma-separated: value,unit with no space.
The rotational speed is 4500,rpm
